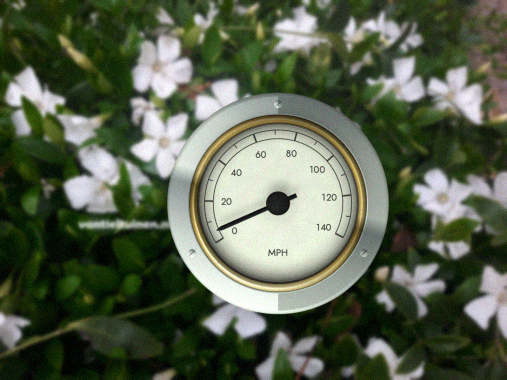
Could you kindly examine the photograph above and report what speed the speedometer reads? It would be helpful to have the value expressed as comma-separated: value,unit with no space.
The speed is 5,mph
